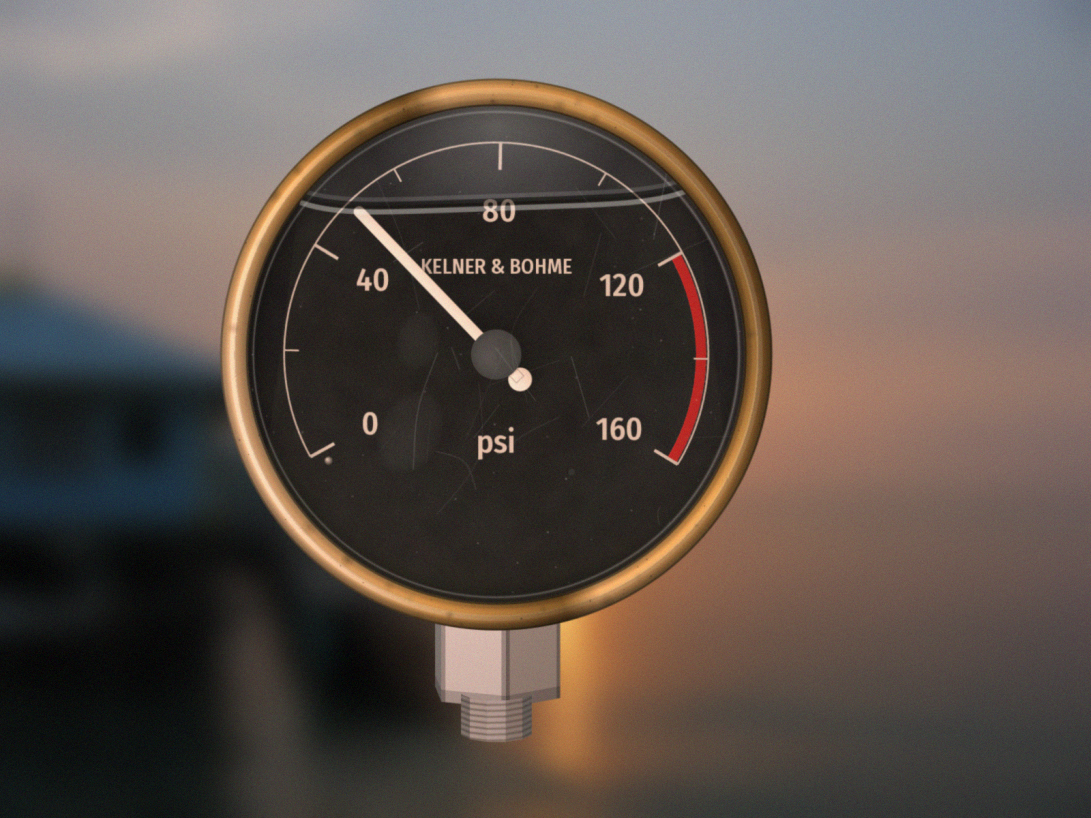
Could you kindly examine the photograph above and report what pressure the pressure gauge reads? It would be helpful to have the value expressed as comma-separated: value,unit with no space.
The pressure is 50,psi
